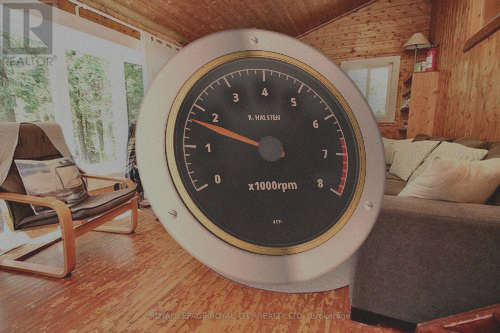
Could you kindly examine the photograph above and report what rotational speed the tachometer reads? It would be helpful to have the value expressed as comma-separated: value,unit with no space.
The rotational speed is 1600,rpm
